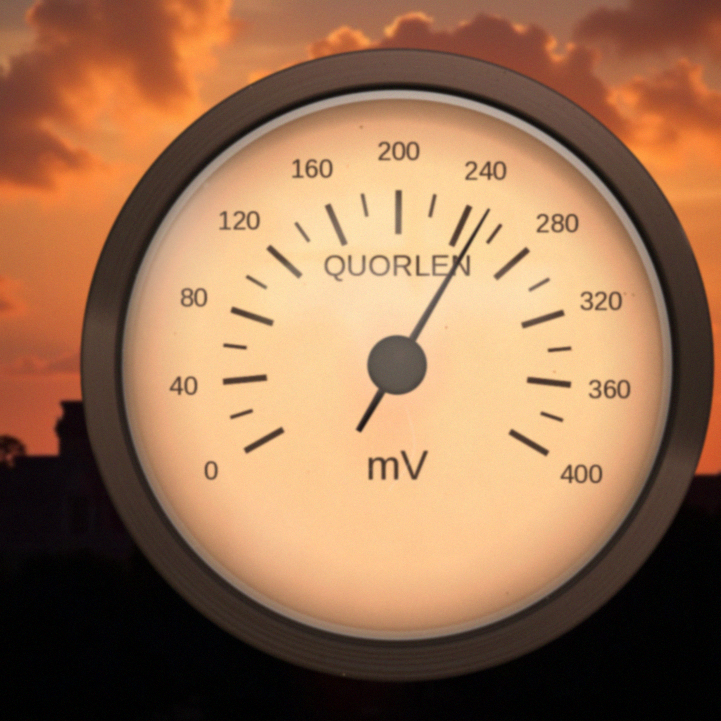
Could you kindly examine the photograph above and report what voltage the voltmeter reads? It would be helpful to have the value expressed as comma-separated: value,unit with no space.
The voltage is 250,mV
